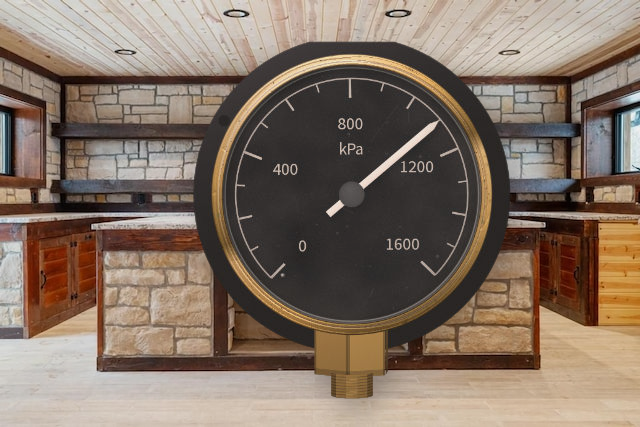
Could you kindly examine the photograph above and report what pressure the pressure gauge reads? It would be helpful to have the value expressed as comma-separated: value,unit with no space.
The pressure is 1100,kPa
